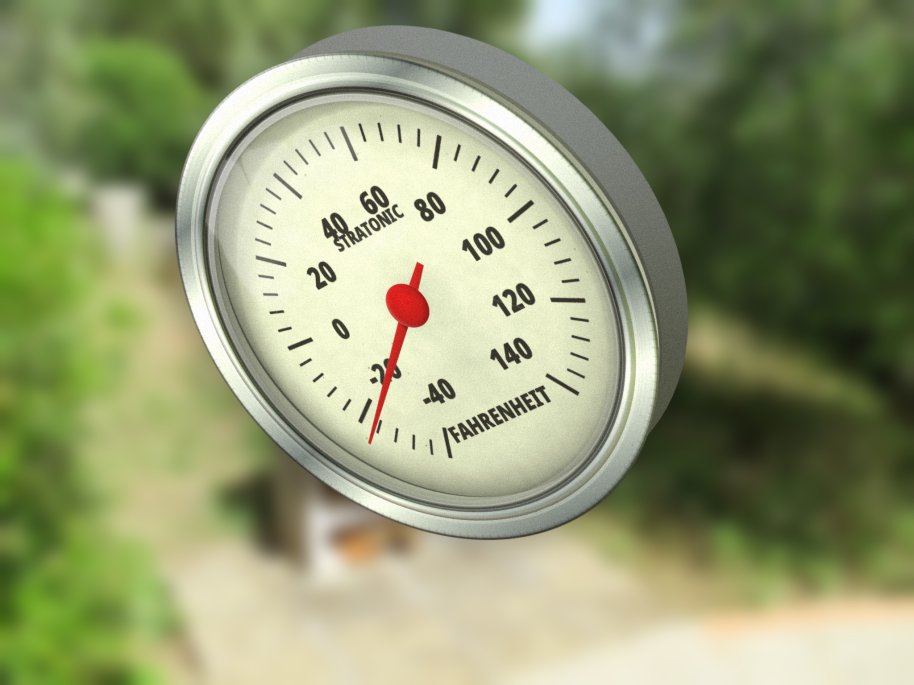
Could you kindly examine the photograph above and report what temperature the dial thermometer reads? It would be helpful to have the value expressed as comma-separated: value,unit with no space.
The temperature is -24,°F
